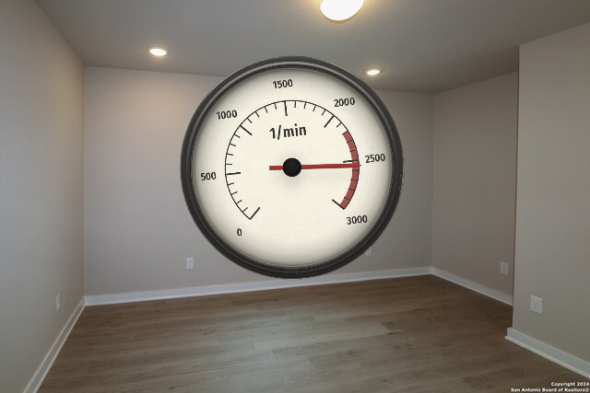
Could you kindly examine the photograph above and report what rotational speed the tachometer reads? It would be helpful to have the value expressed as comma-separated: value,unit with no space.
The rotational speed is 2550,rpm
